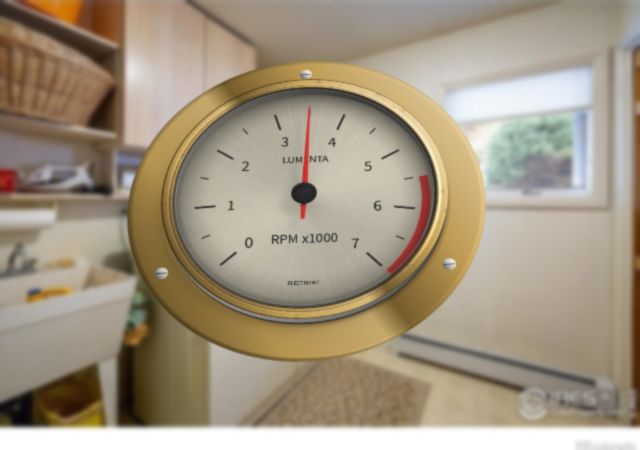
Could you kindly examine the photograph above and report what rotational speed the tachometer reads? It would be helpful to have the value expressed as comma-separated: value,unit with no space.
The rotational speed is 3500,rpm
